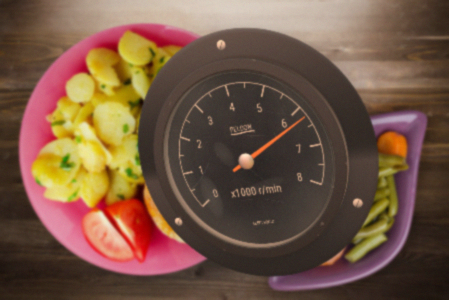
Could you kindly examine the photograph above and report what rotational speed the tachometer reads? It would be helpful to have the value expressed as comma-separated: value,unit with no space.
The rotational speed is 6250,rpm
